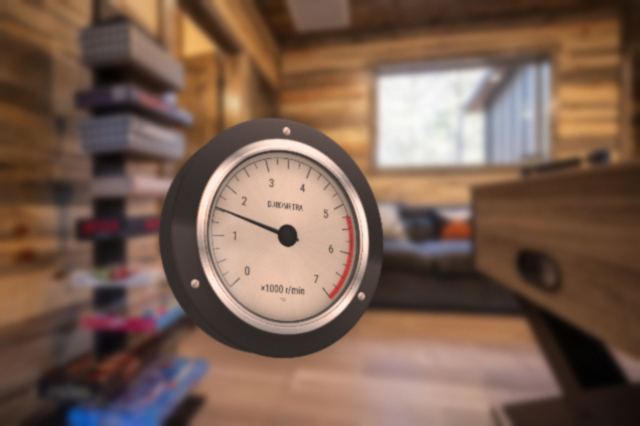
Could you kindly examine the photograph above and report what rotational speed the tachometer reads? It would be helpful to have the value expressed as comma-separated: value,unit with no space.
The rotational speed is 1500,rpm
